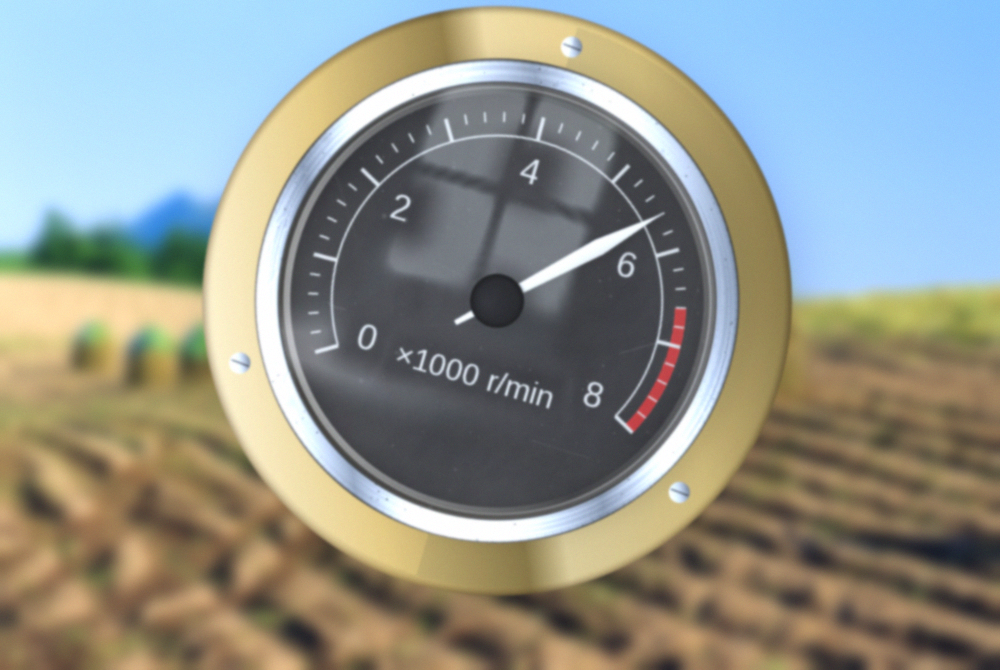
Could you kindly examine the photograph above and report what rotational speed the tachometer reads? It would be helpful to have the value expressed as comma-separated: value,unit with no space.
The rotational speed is 5600,rpm
